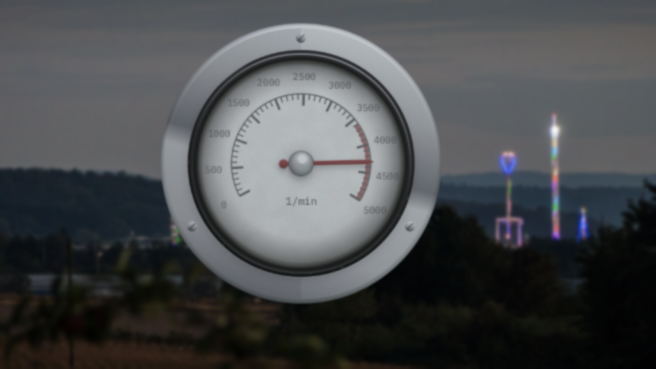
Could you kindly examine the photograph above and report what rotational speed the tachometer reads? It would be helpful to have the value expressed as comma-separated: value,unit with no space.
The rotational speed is 4300,rpm
